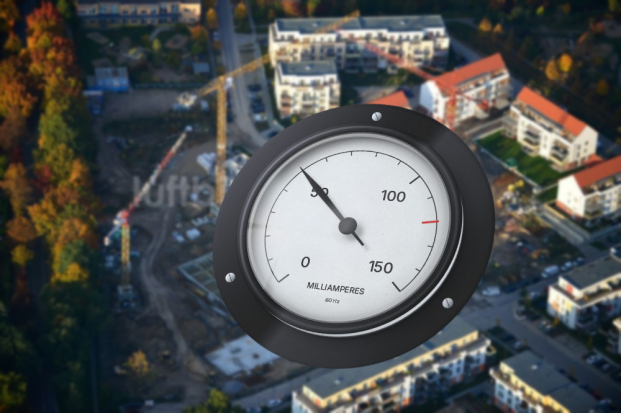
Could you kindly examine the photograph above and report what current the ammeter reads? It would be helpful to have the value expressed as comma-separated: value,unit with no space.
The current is 50,mA
